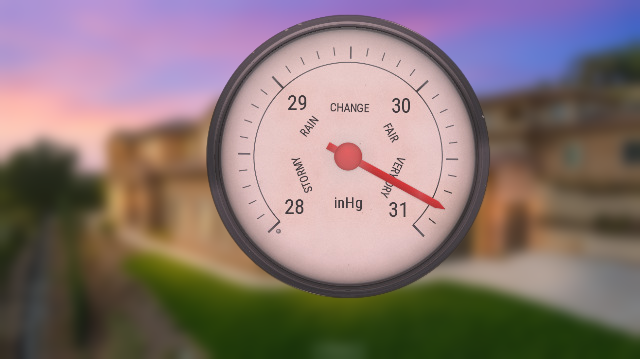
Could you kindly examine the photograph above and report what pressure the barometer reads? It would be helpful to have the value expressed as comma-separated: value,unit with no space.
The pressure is 30.8,inHg
